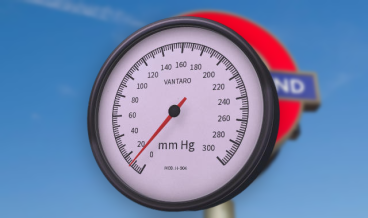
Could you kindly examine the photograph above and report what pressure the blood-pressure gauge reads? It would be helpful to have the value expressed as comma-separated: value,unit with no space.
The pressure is 10,mmHg
